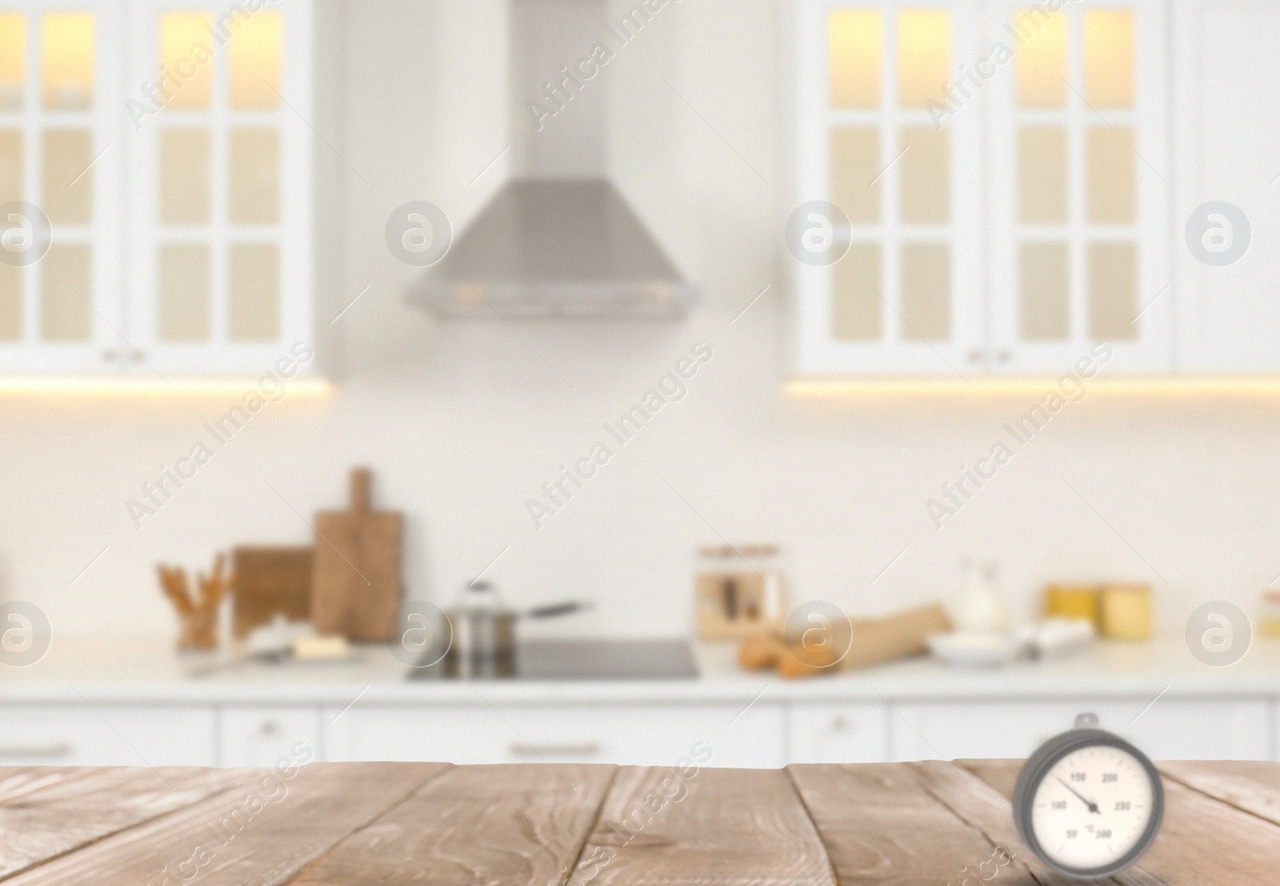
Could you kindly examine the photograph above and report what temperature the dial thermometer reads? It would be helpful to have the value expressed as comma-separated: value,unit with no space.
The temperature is 130,°C
